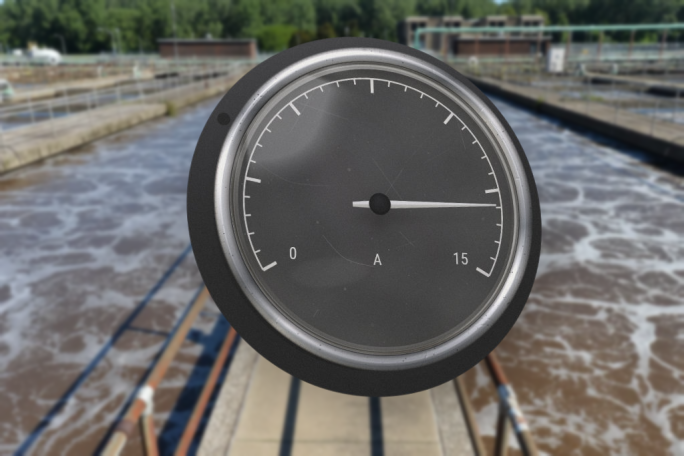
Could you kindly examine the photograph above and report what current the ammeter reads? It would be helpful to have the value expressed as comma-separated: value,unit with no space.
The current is 13,A
